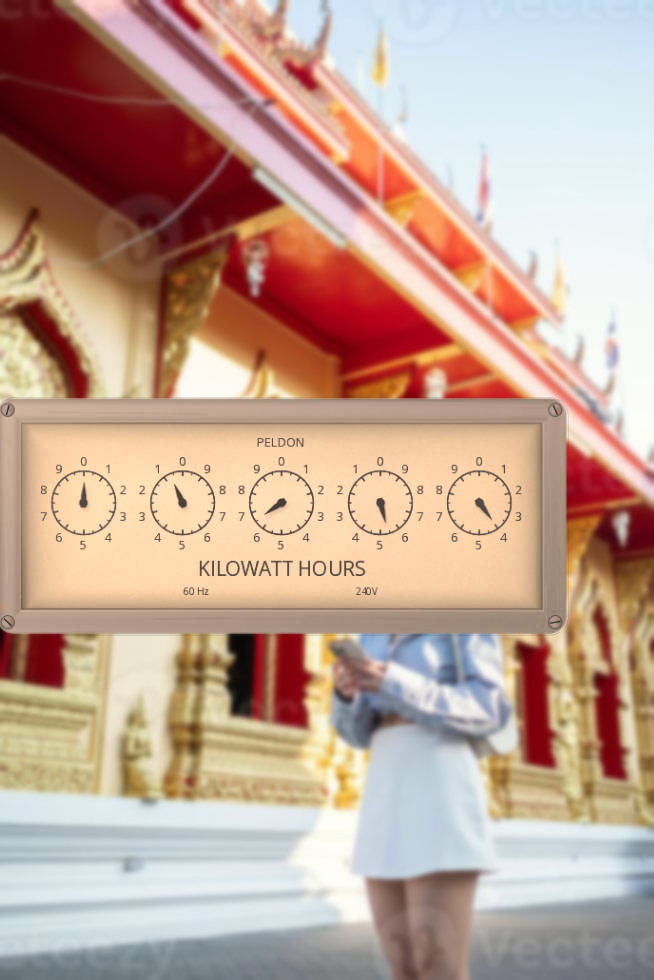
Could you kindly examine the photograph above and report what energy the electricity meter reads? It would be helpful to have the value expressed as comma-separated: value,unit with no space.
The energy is 654,kWh
